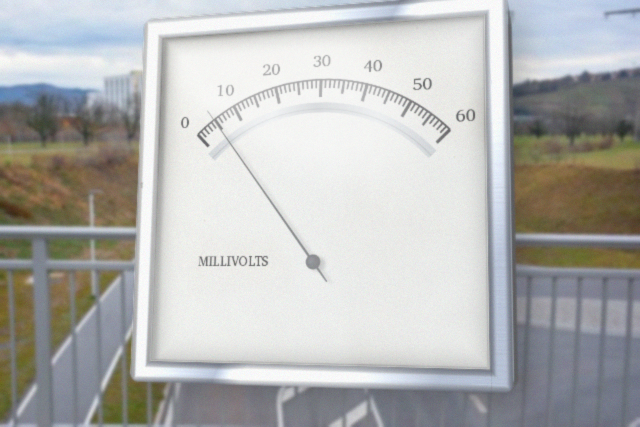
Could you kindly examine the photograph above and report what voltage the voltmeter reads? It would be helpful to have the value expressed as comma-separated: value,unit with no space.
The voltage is 5,mV
